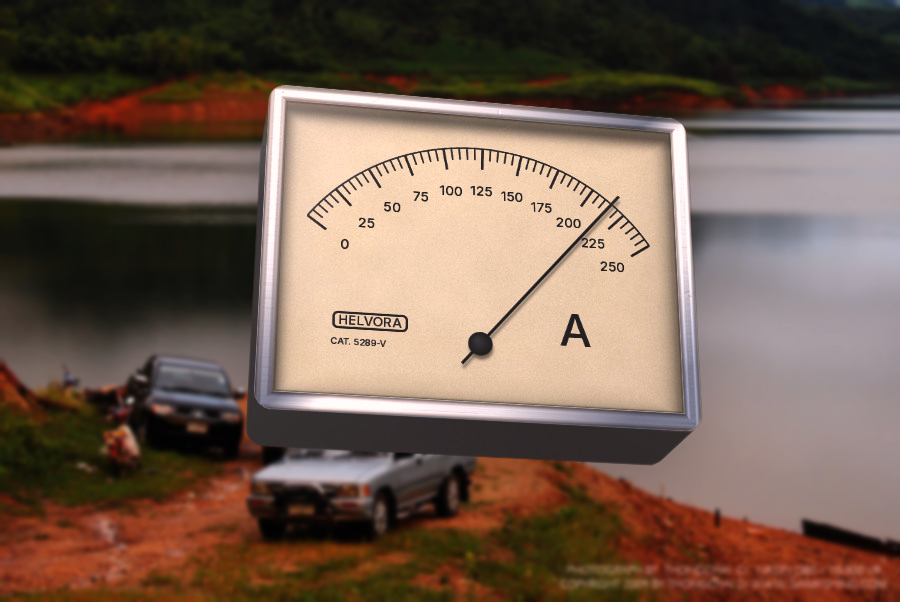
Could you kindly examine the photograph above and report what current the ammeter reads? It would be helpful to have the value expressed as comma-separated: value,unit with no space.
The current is 215,A
